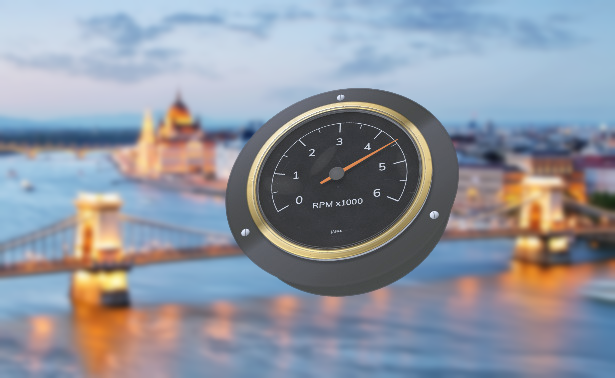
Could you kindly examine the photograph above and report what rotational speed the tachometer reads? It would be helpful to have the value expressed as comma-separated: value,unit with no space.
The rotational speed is 4500,rpm
